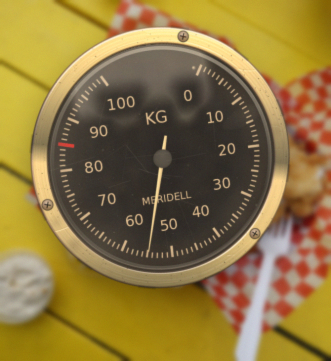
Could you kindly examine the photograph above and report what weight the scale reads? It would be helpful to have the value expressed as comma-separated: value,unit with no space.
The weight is 55,kg
